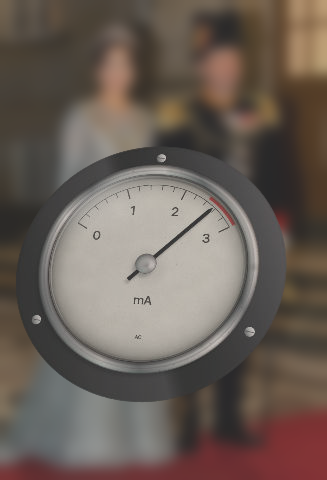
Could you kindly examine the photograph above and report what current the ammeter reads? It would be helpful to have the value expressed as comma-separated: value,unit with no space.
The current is 2.6,mA
